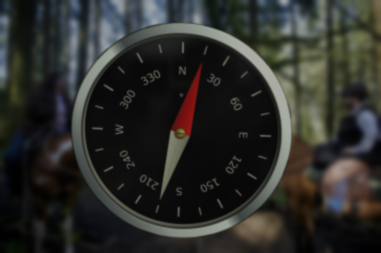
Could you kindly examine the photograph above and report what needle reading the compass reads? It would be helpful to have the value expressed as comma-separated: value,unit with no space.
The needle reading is 15,°
